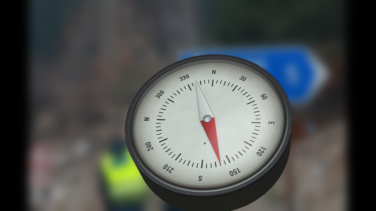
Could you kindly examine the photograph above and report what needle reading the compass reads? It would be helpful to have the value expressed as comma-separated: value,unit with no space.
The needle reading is 160,°
